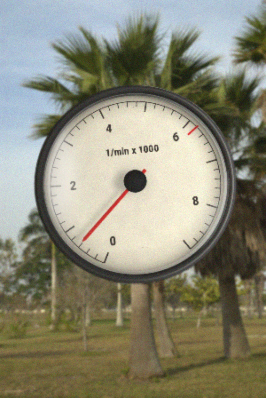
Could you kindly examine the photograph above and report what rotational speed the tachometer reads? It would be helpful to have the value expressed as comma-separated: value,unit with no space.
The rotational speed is 600,rpm
